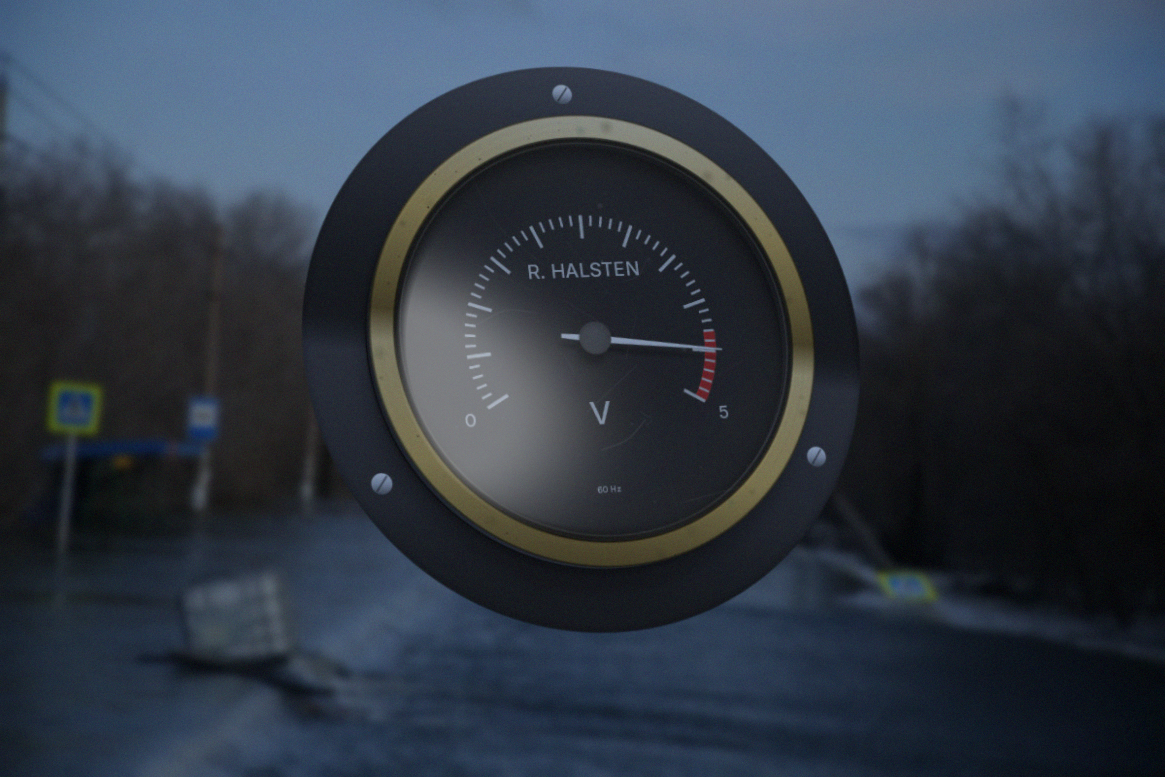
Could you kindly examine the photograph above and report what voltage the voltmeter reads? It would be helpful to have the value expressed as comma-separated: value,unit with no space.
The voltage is 4.5,V
